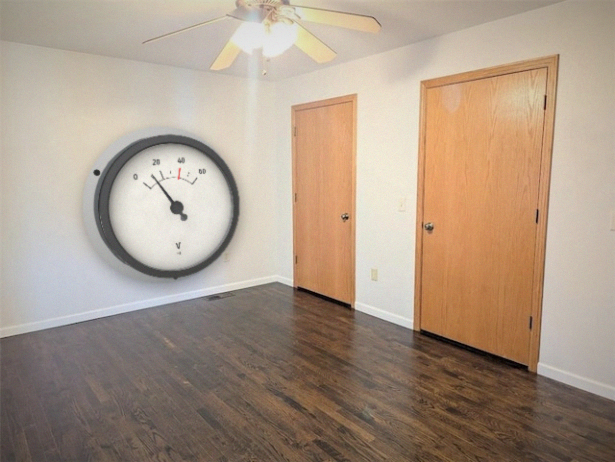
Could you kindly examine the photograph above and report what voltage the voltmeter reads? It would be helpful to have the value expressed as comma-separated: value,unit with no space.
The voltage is 10,V
